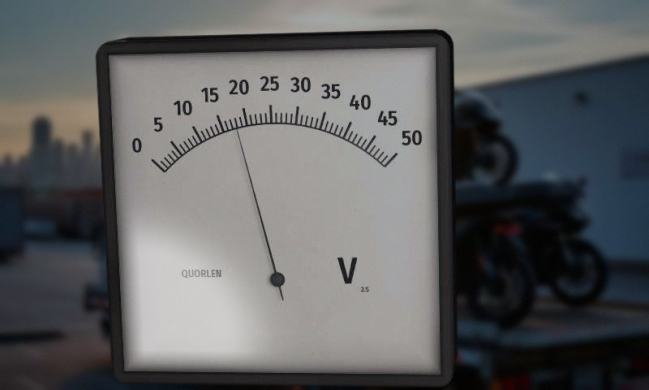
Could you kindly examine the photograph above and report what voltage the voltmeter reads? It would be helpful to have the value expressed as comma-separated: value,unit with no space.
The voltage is 18,V
